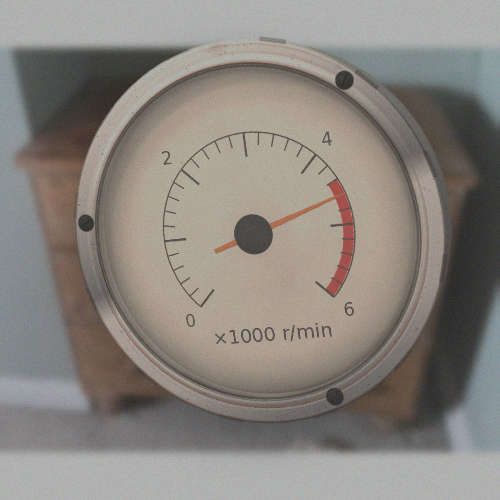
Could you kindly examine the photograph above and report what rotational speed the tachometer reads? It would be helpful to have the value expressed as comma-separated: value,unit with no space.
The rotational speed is 4600,rpm
